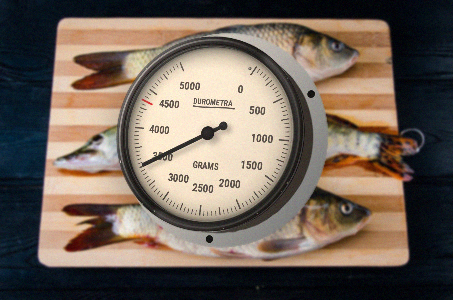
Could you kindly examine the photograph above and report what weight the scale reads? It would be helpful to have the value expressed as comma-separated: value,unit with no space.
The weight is 3500,g
